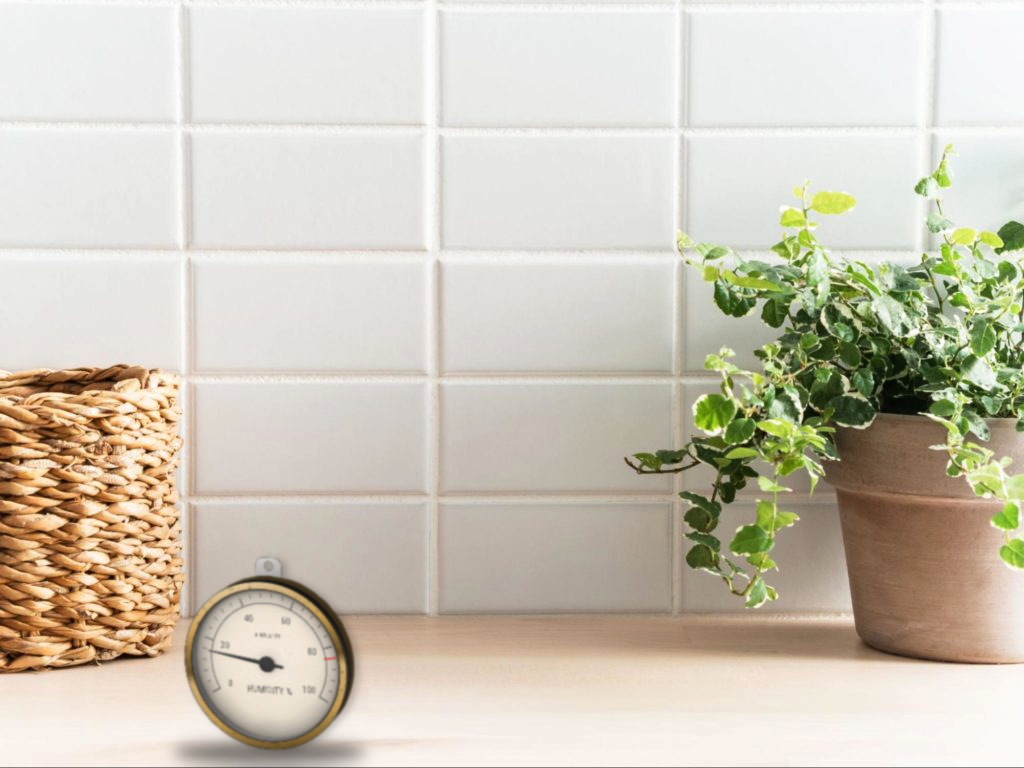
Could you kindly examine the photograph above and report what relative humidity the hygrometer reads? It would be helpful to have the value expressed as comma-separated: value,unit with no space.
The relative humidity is 16,%
